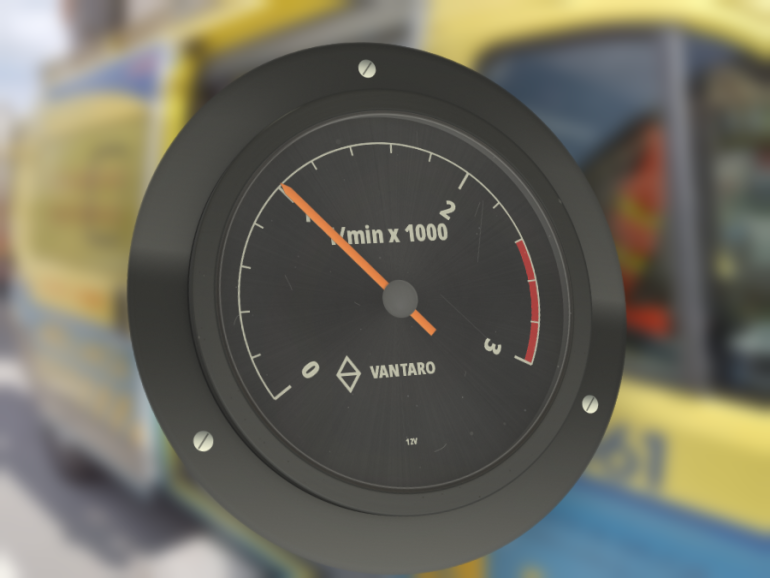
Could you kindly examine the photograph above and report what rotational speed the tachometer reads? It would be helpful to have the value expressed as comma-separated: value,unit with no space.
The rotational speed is 1000,rpm
